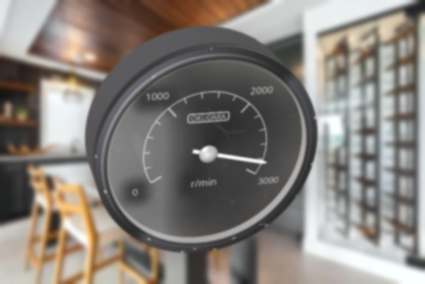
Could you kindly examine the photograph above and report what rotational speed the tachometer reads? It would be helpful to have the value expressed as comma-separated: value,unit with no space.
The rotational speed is 2800,rpm
